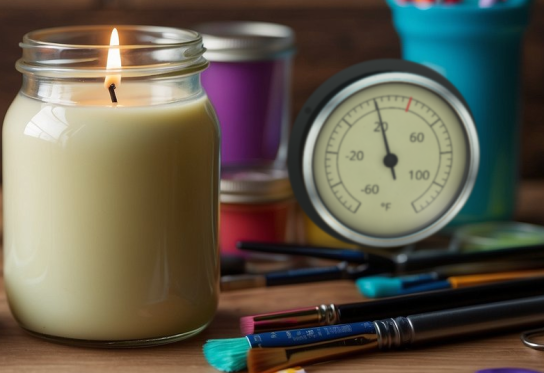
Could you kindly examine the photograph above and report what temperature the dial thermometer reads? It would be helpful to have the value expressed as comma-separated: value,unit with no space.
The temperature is 20,°F
